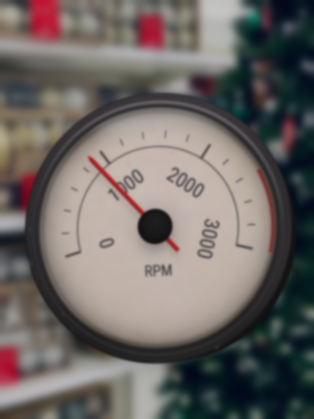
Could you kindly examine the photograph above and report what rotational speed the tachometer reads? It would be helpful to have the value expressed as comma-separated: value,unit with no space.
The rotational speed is 900,rpm
